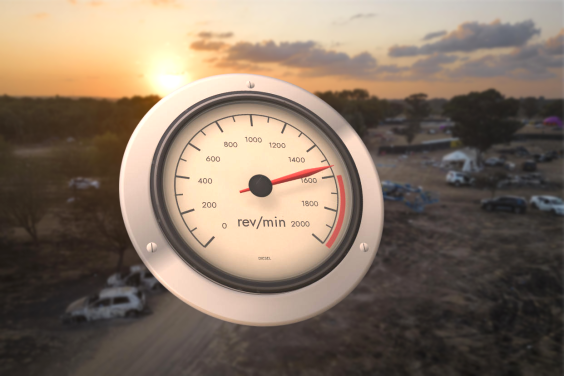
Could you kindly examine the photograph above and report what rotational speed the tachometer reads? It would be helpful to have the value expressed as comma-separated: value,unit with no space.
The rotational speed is 1550,rpm
